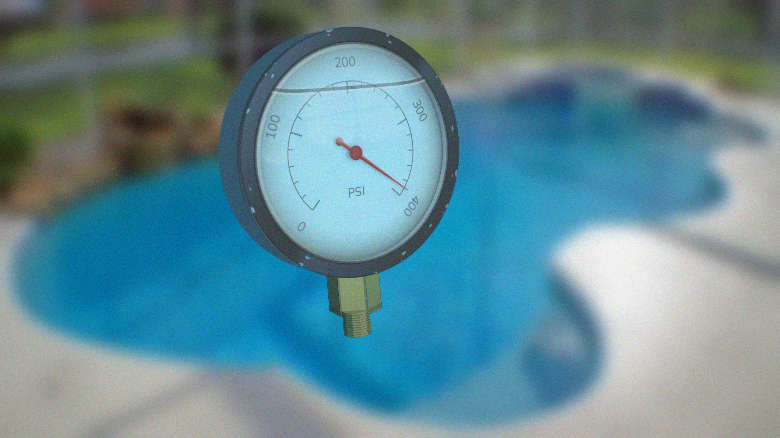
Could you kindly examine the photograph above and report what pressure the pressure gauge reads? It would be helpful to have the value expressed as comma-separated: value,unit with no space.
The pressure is 390,psi
